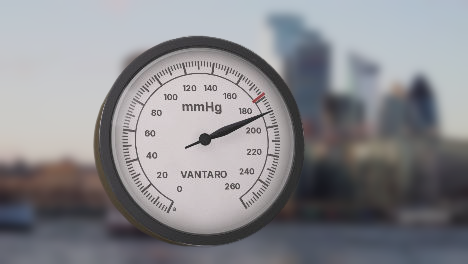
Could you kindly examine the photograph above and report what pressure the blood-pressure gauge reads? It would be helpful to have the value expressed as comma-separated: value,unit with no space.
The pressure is 190,mmHg
